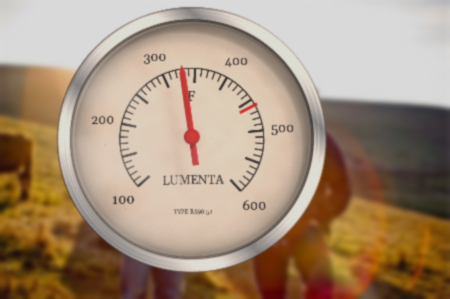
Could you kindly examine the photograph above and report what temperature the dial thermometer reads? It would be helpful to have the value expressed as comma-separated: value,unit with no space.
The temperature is 330,°F
